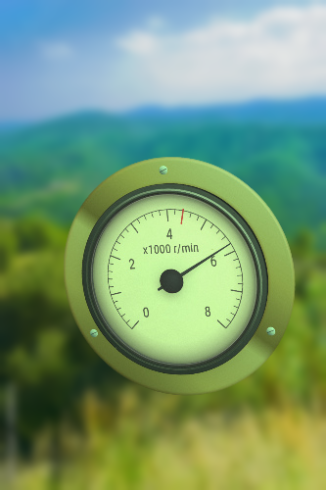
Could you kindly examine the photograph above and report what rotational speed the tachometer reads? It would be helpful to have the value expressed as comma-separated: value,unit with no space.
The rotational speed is 5800,rpm
